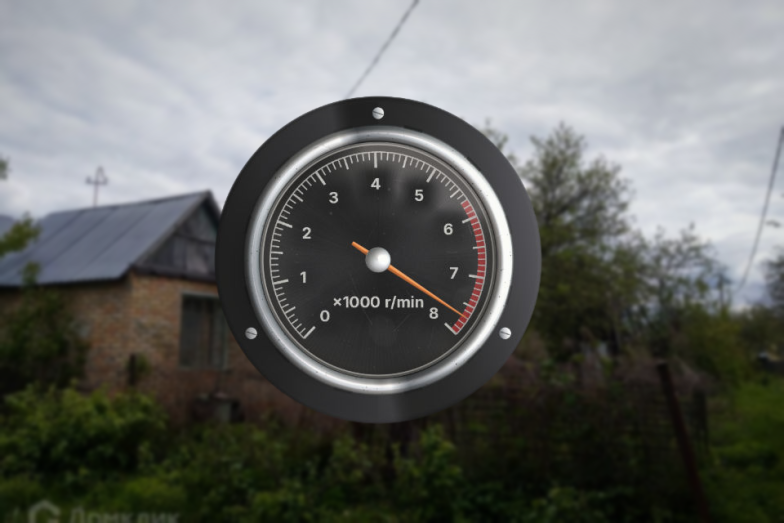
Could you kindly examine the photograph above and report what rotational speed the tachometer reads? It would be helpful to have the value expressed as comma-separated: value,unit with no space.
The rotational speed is 7700,rpm
